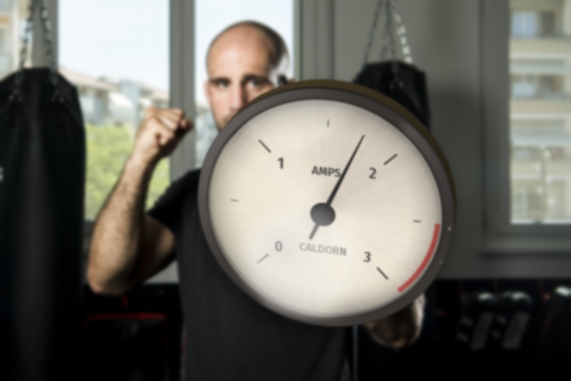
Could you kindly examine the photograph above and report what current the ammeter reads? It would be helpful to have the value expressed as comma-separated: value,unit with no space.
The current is 1.75,A
